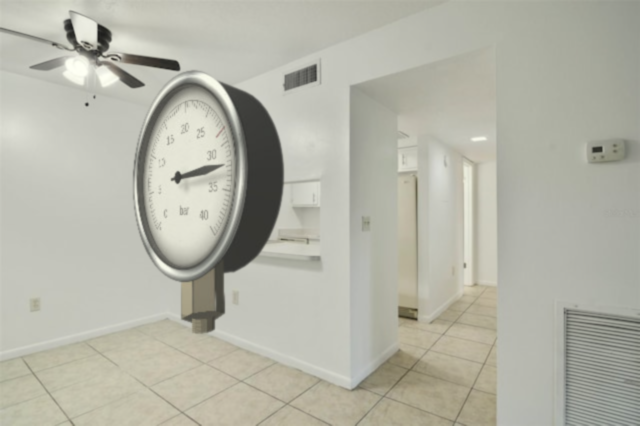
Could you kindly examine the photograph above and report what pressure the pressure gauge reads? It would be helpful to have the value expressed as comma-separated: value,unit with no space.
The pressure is 32.5,bar
